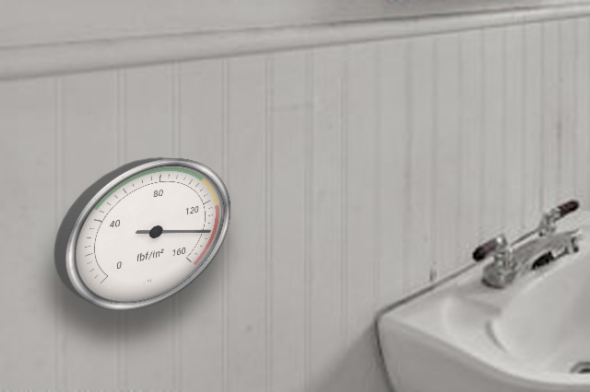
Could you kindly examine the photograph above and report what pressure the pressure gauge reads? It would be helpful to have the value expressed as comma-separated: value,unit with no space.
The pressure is 140,psi
